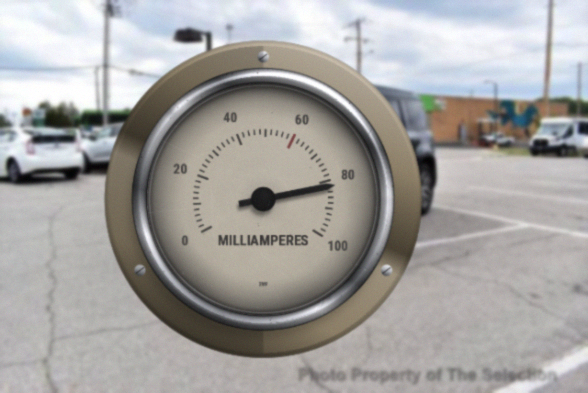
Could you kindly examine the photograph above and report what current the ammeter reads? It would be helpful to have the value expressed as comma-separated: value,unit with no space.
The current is 82,mA
